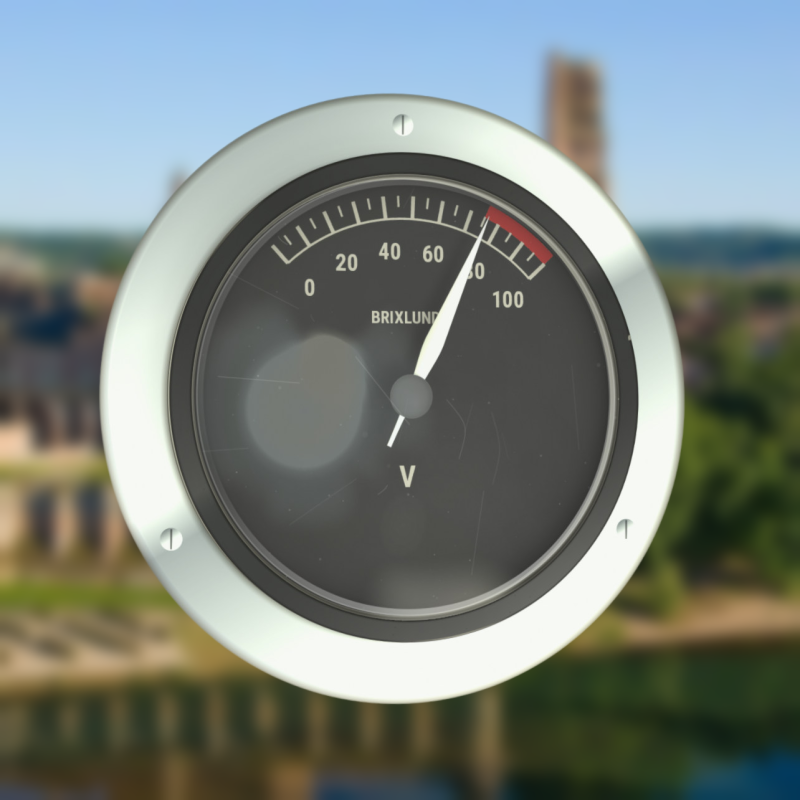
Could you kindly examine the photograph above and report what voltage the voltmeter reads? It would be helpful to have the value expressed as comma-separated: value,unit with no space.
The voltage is 75,V
